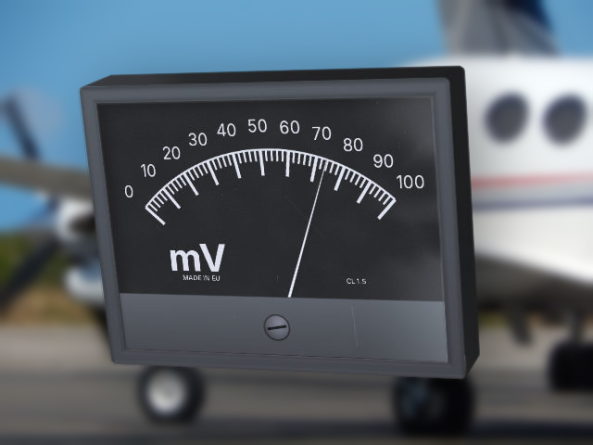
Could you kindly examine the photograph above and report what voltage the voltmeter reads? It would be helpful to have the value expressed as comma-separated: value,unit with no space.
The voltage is 74,mV
